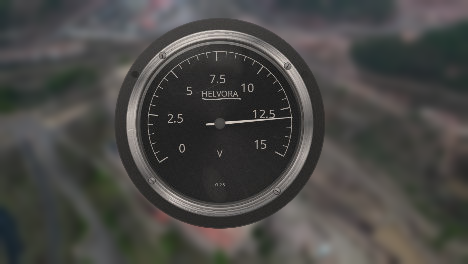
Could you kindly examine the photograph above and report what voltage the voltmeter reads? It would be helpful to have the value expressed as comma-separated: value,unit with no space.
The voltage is 13,V
